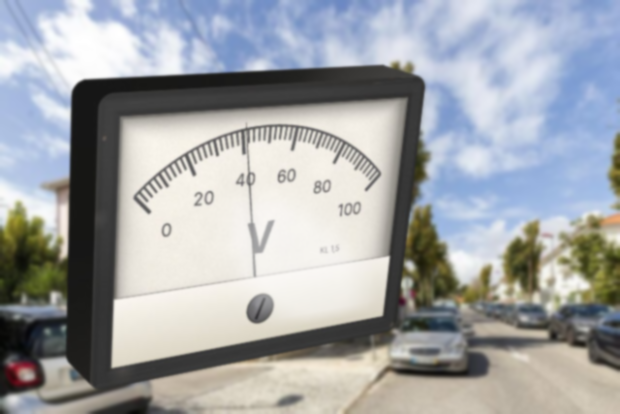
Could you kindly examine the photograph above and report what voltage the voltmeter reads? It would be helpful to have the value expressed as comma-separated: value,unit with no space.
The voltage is 40,V
